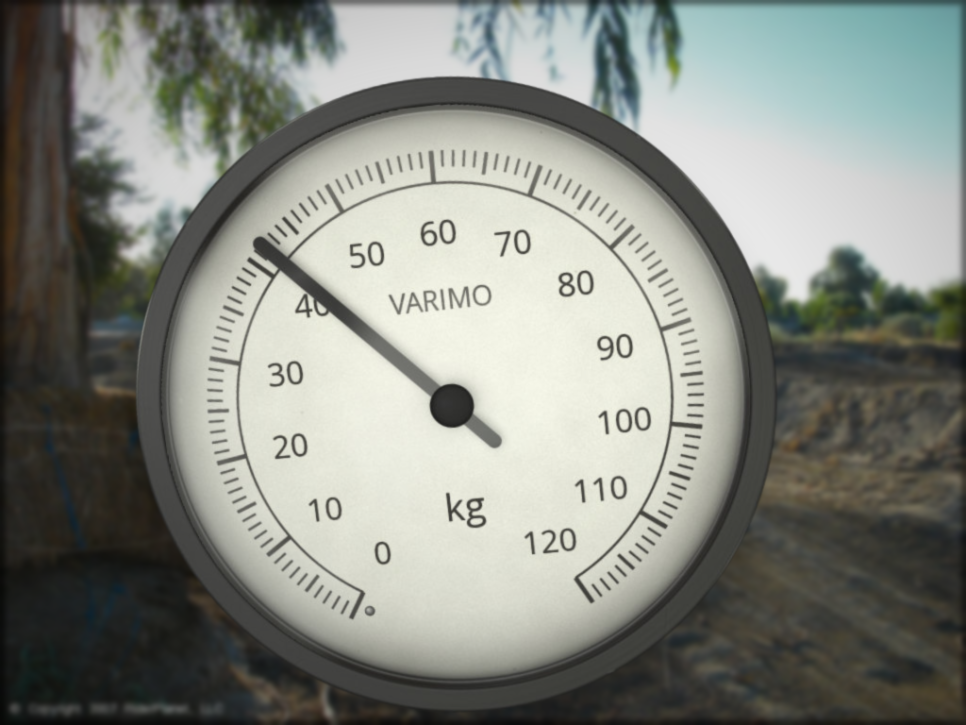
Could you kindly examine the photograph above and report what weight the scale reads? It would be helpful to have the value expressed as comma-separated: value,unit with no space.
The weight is 42,kg
